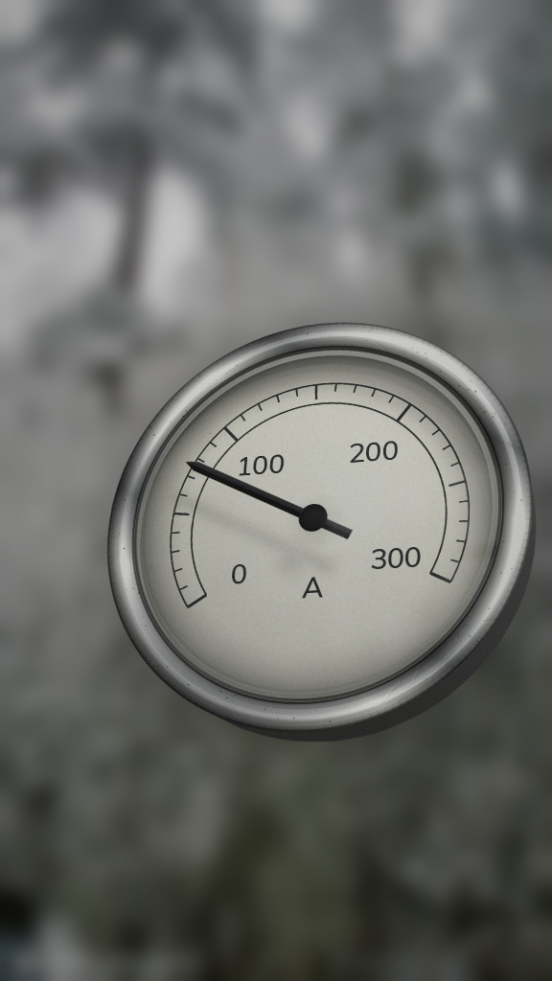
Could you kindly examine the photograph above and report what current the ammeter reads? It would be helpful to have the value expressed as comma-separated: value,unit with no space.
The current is 75,A
